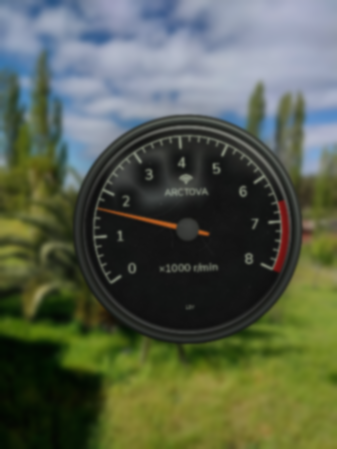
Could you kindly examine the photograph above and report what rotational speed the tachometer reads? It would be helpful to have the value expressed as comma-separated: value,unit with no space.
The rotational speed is 1600,rpm
